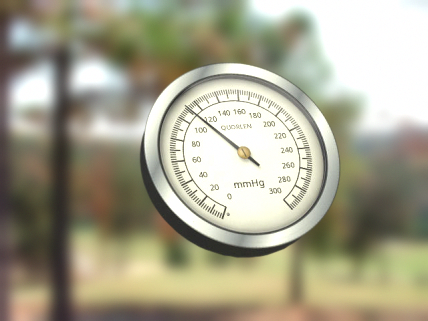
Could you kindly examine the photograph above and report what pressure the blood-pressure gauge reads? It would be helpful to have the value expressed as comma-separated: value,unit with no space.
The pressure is 110,mmHg
